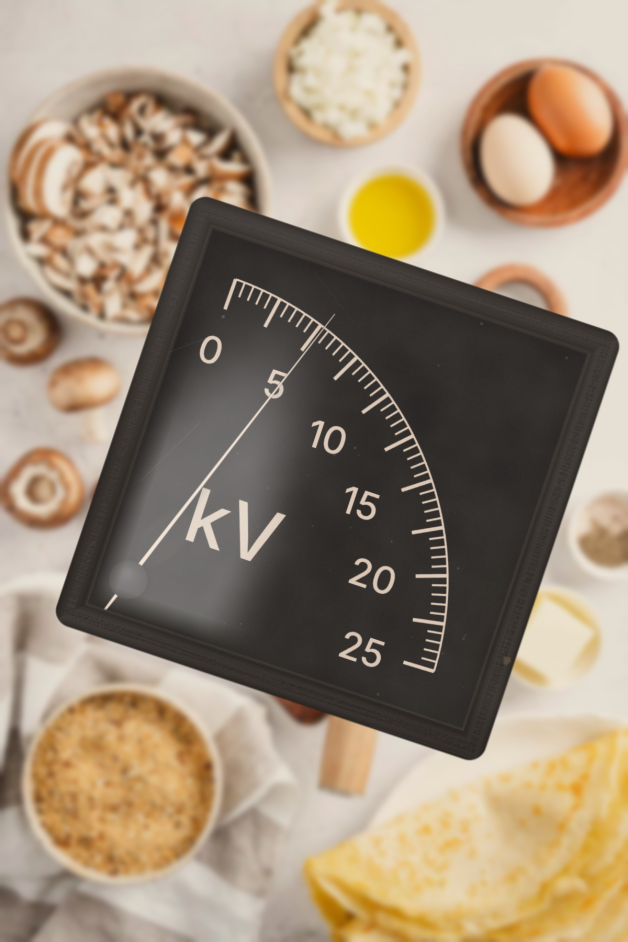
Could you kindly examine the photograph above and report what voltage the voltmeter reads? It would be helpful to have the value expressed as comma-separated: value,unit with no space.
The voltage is 5.25,kV
